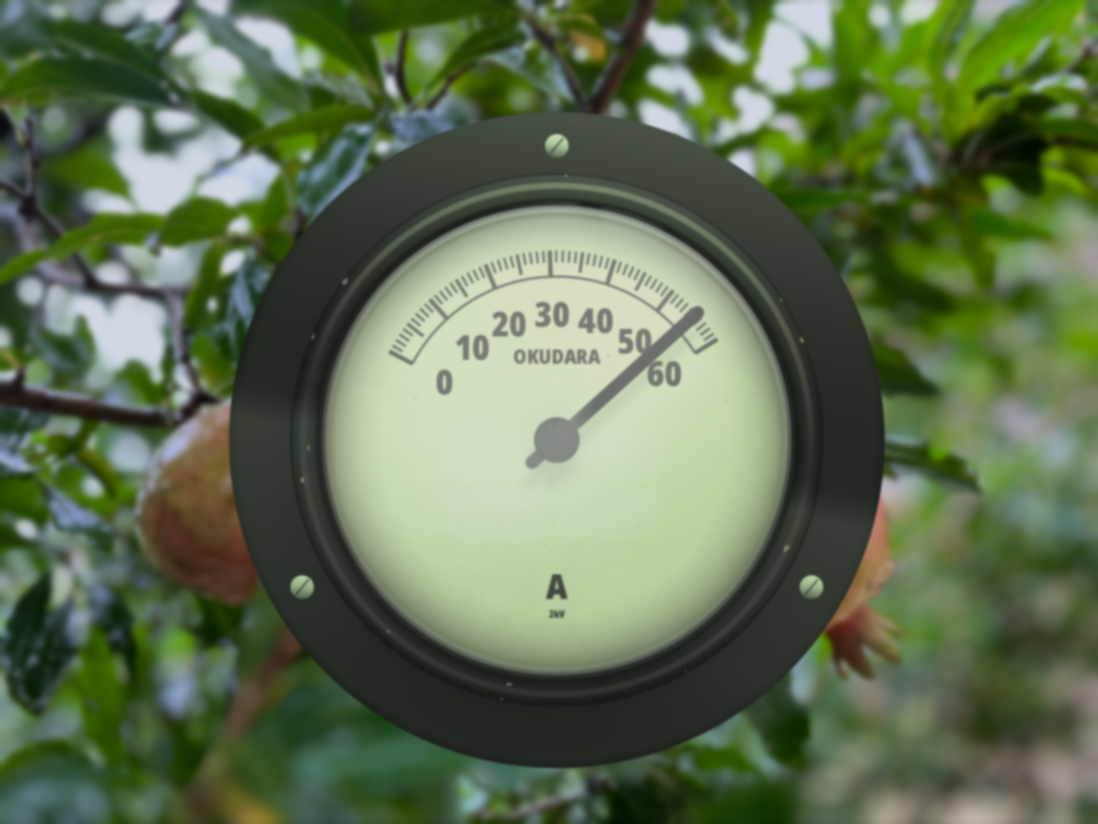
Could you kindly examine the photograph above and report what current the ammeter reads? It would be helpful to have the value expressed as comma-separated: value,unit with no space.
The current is 55,A
